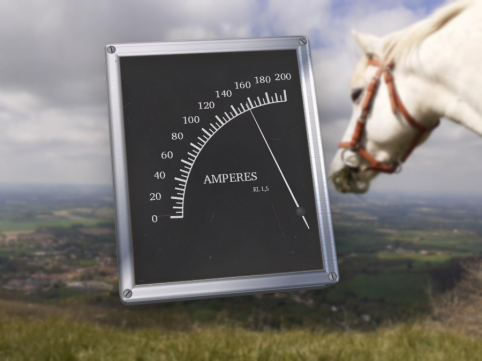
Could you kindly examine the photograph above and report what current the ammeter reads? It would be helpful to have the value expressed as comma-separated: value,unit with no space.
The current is 155,A
